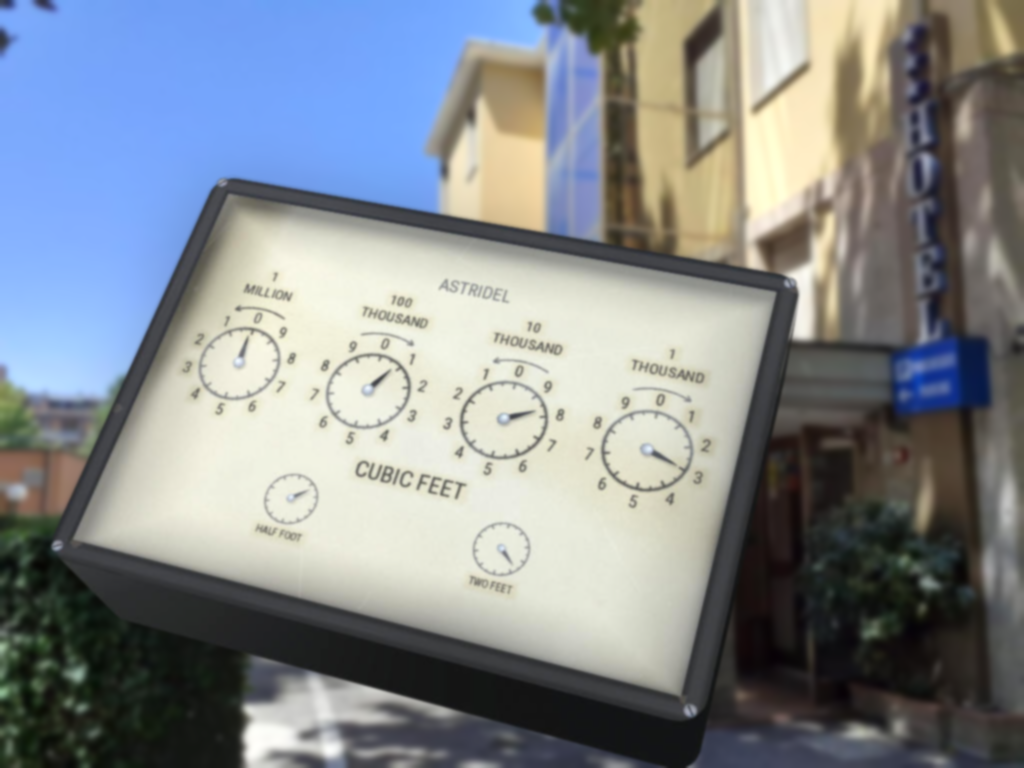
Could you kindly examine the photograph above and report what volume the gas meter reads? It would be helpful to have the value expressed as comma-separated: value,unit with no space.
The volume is 8300,ft³
